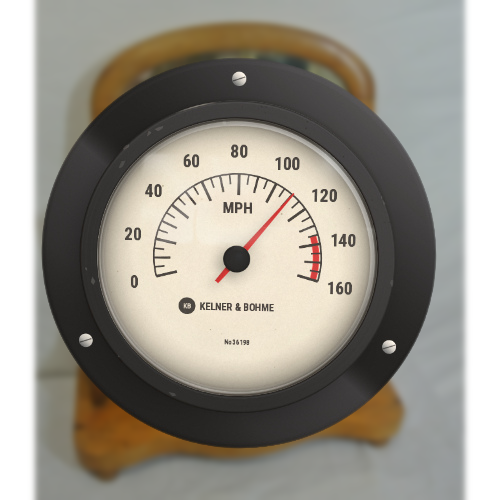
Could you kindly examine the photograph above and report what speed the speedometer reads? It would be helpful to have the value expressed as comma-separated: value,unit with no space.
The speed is 110,mph
